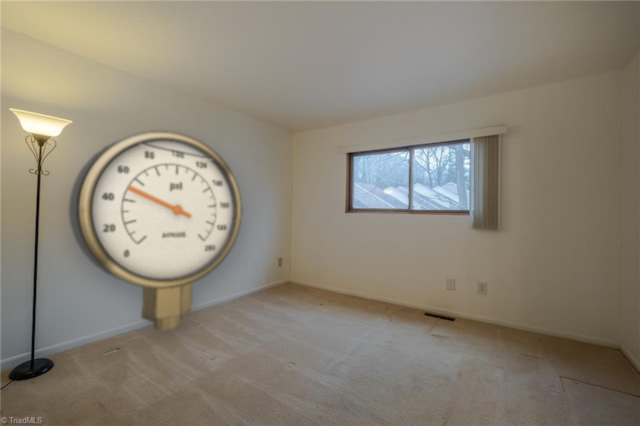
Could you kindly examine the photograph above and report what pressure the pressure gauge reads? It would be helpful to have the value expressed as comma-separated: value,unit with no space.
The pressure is 50,psi
